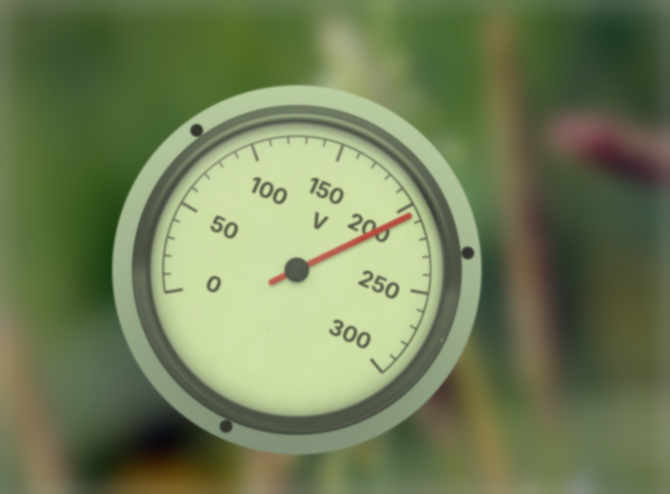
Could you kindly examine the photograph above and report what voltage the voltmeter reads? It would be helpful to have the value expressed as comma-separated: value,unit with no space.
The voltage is 205,V
